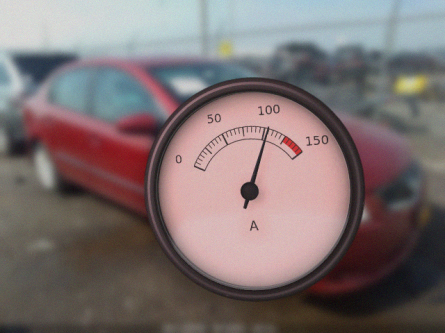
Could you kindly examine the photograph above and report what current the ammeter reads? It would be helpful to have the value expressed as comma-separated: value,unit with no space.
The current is 105,A
